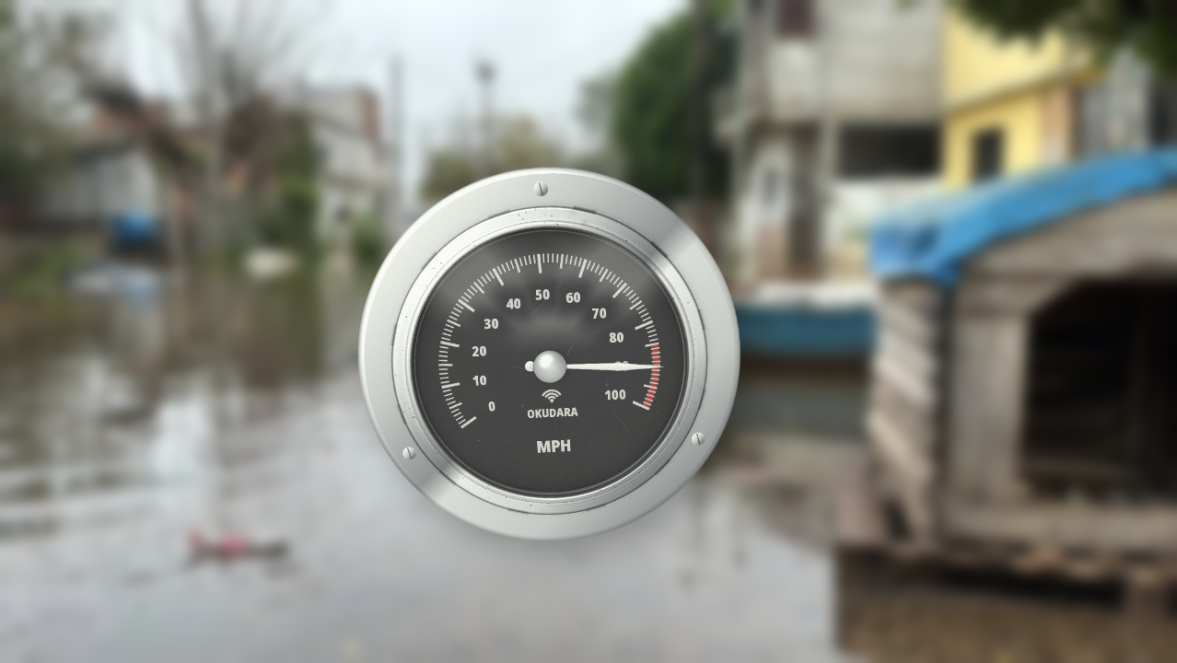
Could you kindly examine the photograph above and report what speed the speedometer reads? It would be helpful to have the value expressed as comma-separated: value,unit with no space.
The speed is 90,mph
